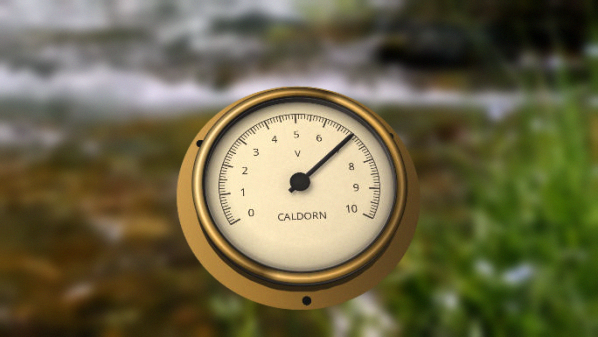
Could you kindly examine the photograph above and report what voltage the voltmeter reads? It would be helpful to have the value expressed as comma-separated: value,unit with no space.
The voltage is 7,V
